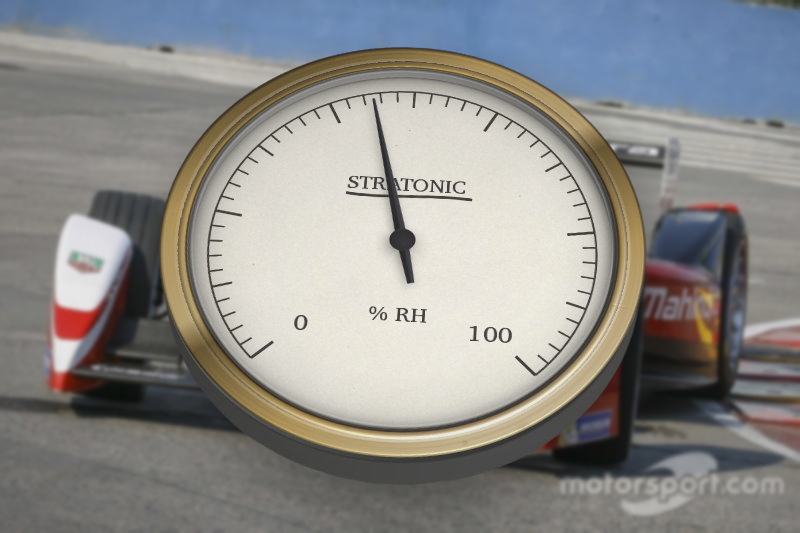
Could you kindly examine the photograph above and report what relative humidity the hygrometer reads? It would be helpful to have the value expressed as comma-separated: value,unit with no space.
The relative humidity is 45,%
